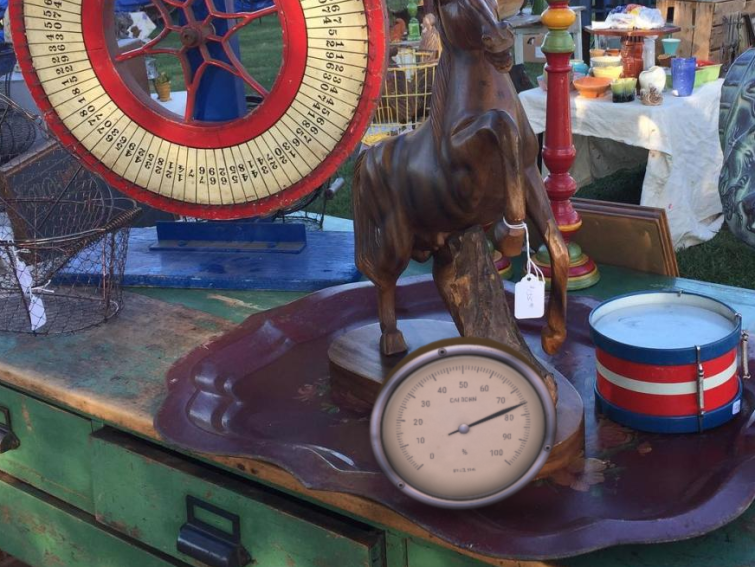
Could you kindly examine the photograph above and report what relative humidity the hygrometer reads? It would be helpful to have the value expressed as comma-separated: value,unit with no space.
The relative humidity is 75,%
